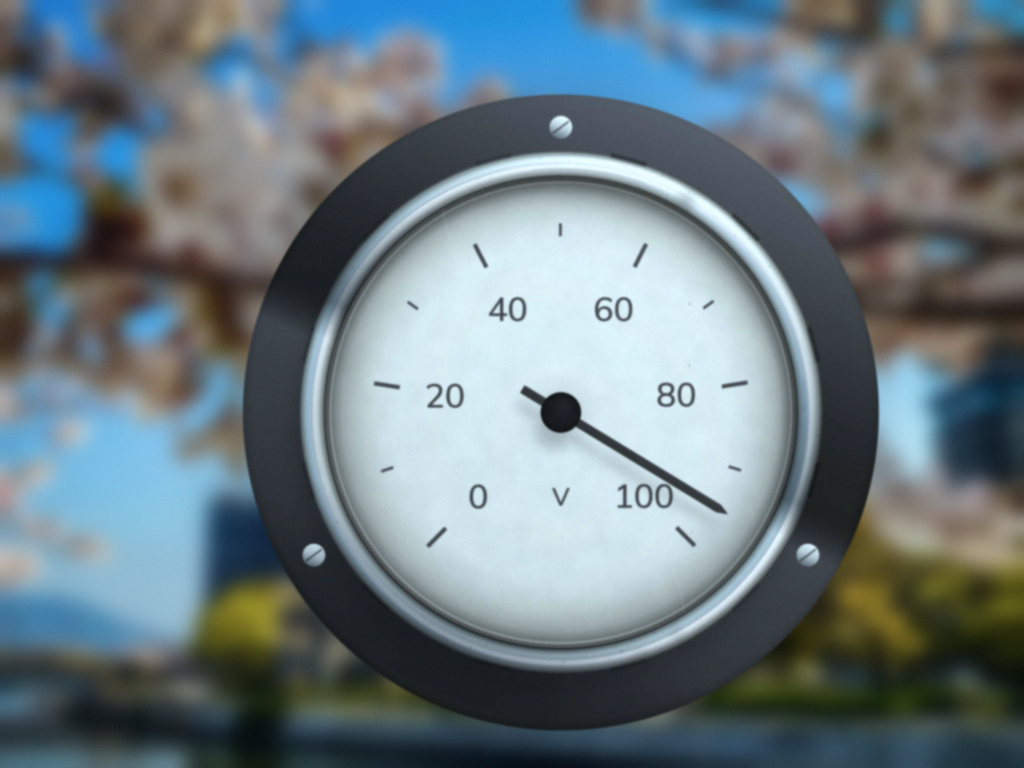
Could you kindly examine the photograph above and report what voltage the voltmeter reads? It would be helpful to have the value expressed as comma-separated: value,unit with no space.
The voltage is 95,V
